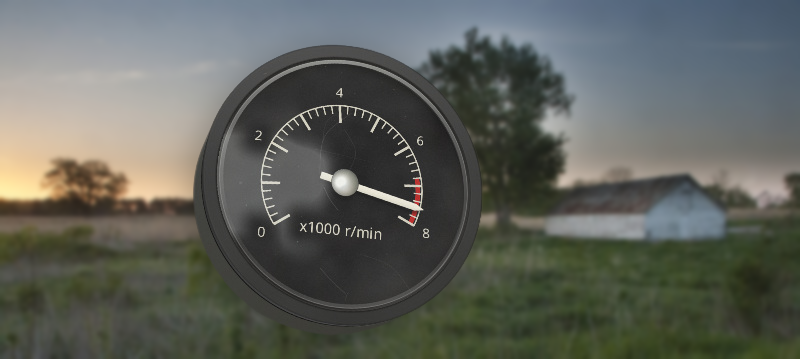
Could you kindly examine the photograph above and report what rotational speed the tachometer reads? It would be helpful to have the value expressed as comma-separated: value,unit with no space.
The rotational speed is 7600,rpm
